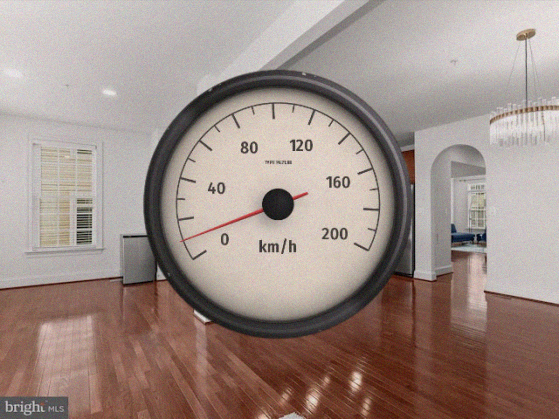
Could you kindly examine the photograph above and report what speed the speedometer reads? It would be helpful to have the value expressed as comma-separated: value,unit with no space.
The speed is 10,km/h
